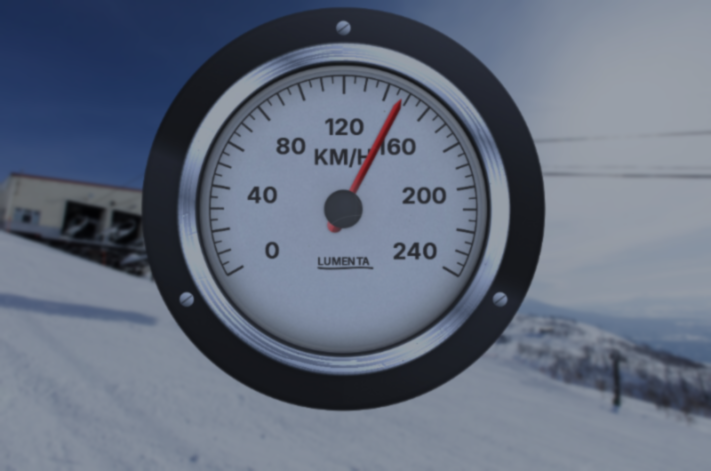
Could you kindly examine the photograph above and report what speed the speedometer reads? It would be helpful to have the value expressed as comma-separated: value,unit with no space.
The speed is 147.5,km/h
